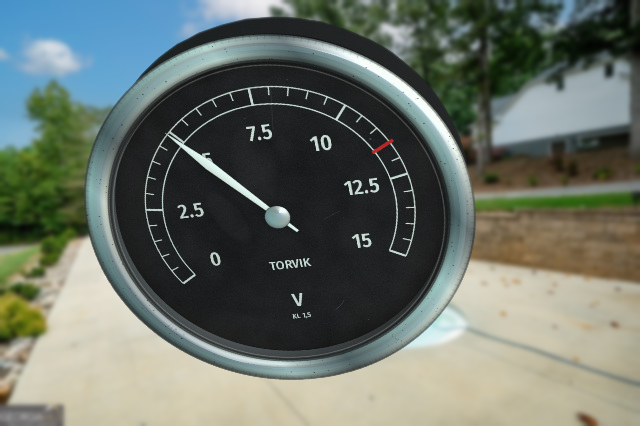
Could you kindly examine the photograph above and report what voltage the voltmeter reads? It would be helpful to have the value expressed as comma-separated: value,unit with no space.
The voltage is 5,V
